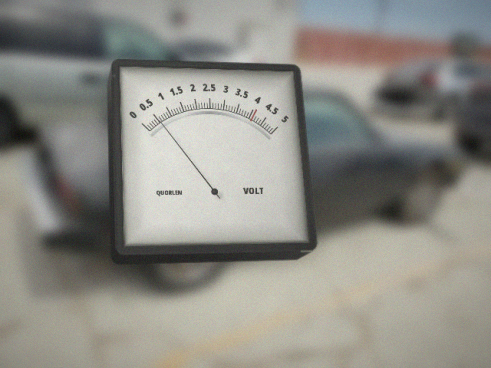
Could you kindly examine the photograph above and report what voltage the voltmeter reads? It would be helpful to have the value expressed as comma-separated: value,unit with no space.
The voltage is 0.5,V
